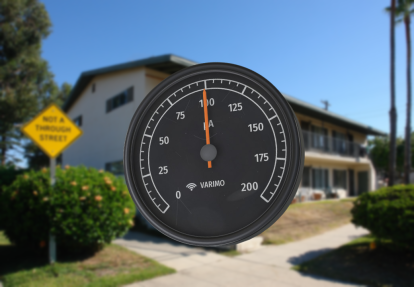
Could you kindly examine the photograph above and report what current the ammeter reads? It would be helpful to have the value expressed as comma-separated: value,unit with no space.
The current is 100,µA
